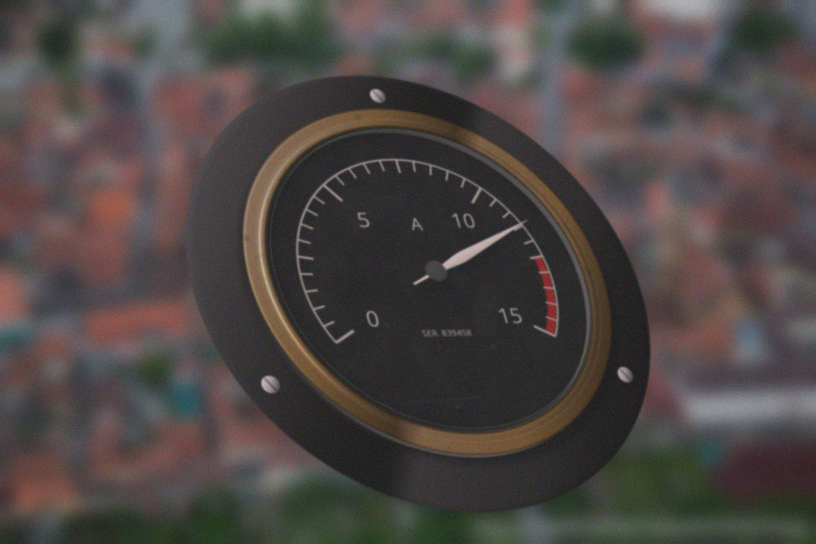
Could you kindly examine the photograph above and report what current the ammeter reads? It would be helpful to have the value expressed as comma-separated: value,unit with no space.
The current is 11.5,A
